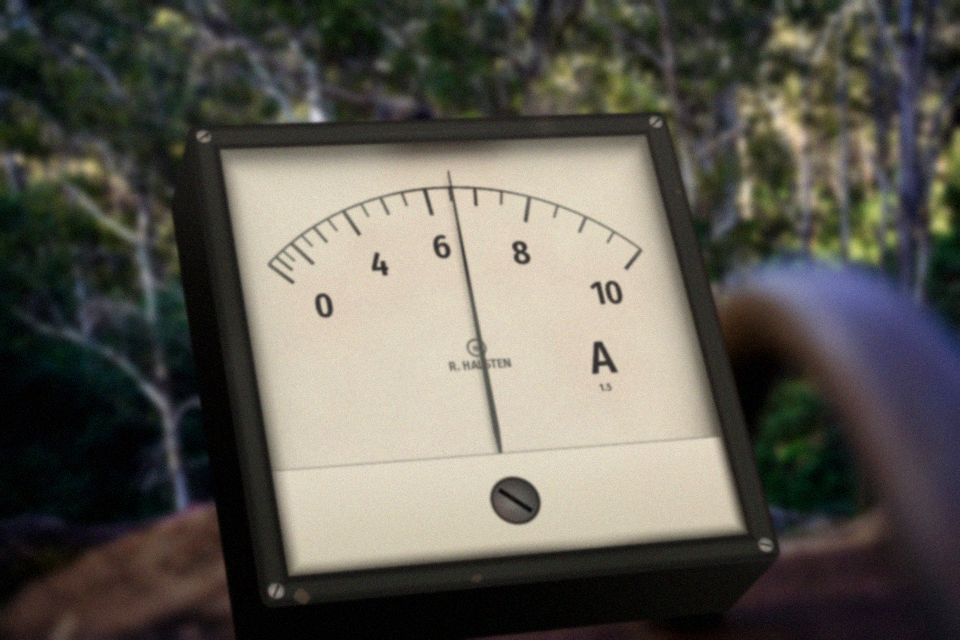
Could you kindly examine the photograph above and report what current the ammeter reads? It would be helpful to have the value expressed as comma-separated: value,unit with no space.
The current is 6.5,A
